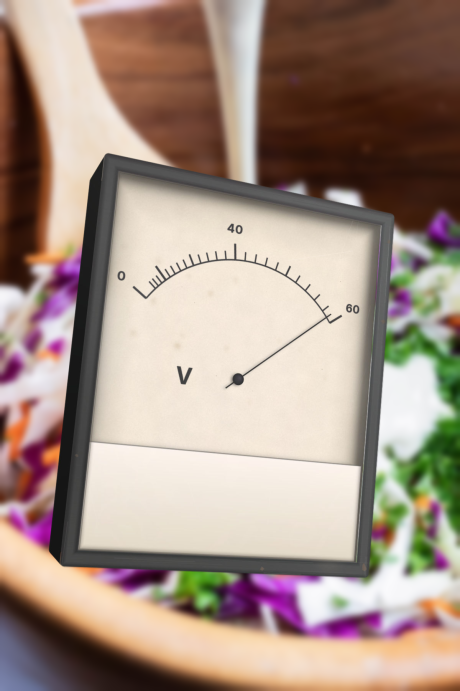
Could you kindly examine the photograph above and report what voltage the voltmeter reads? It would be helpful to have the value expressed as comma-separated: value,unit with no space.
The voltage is 59,V
